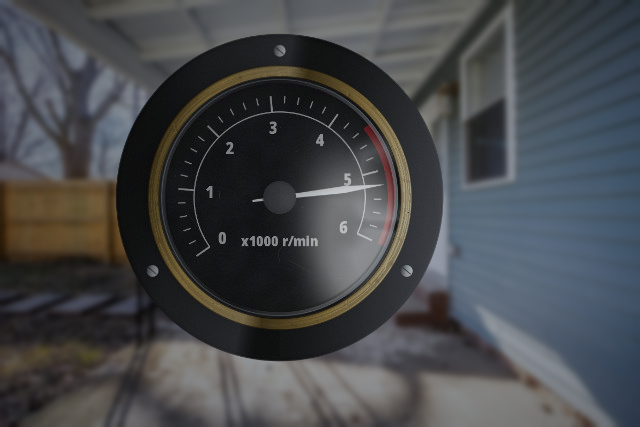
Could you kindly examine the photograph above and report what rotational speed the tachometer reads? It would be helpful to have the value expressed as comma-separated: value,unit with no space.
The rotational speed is 5200,rpm
